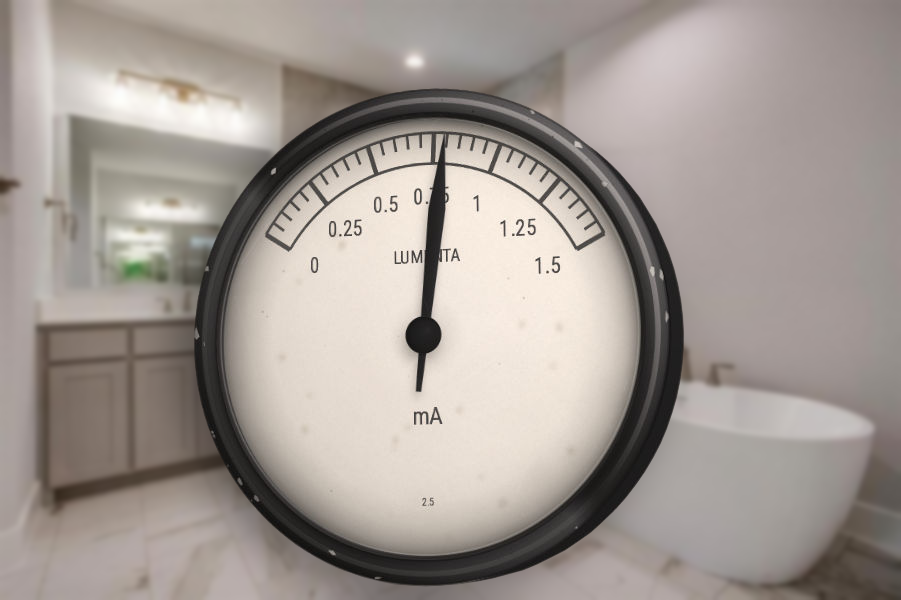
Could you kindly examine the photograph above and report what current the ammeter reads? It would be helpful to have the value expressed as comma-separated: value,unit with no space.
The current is 0.8,mA
